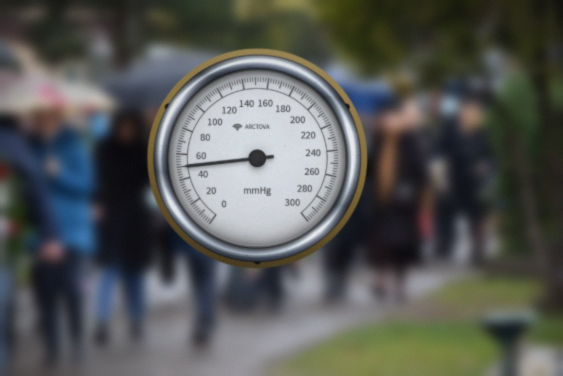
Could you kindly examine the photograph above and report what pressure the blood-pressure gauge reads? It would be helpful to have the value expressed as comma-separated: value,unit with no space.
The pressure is 50,mmHg
